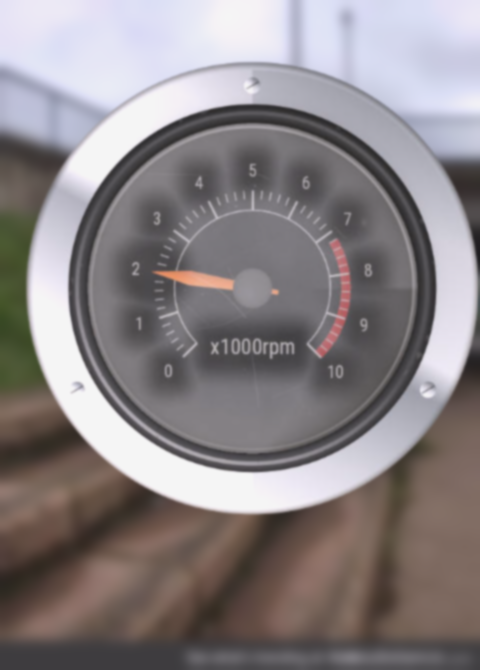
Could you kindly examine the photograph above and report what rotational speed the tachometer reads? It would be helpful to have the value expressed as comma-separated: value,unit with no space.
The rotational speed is 2000,rpm
